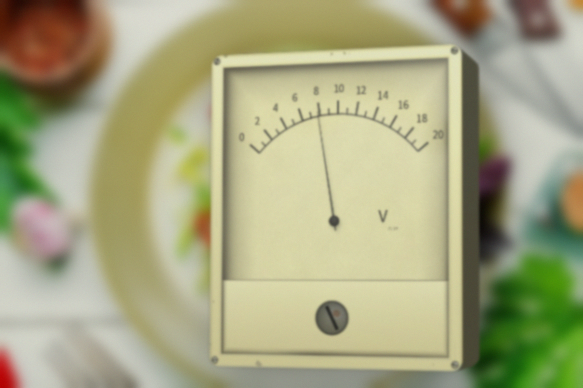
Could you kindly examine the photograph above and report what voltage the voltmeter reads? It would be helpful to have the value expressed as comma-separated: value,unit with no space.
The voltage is 8,V
